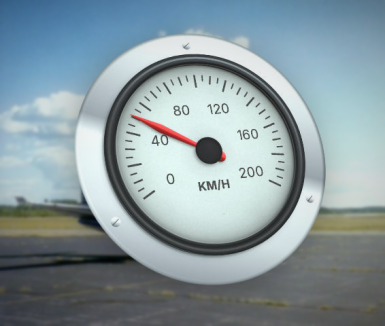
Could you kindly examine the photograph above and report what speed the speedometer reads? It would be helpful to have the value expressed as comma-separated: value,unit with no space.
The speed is 50,km/h
